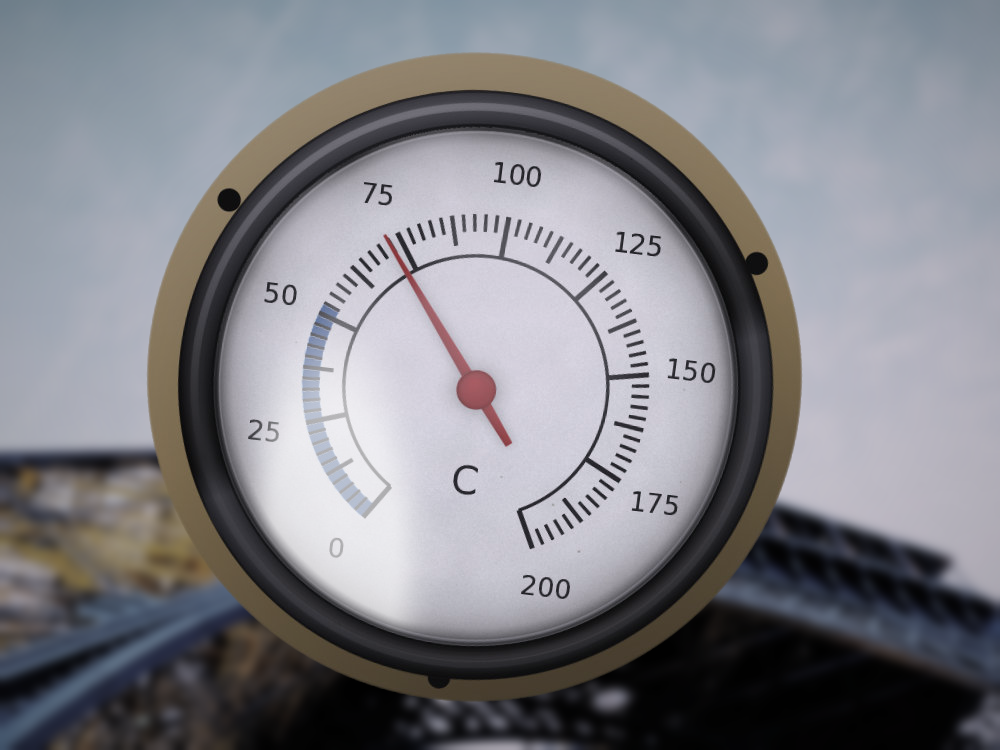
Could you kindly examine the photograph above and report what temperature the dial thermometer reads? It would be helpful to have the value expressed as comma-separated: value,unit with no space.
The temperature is 72.5,°C
